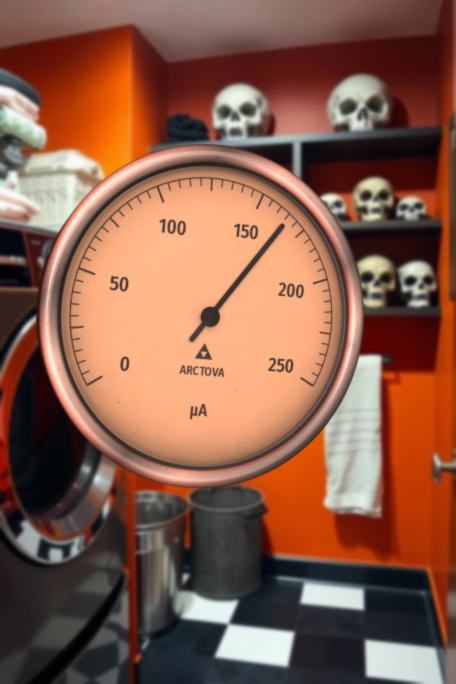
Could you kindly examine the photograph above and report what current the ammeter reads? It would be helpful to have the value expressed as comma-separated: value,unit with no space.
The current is 165,µA
